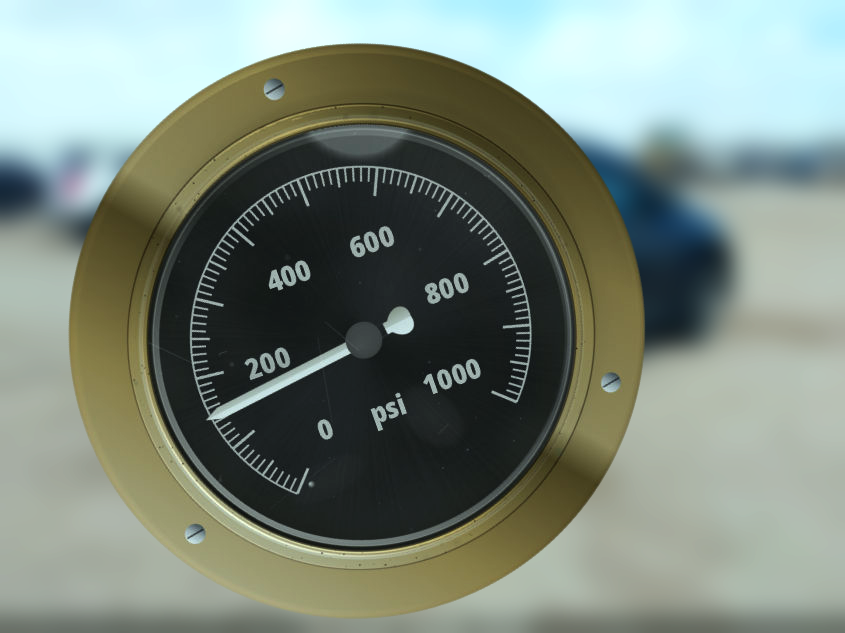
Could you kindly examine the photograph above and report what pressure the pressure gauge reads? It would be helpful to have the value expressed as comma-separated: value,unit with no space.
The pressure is 150,psi
